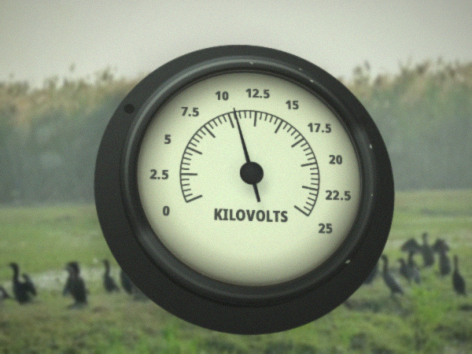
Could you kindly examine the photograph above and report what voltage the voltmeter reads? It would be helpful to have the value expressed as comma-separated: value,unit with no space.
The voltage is 10.5,kV
